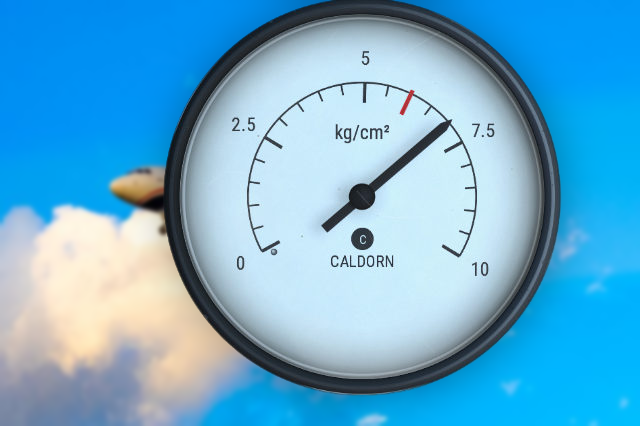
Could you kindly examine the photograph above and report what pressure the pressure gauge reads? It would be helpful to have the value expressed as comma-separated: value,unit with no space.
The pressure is 7,kg/cm²
